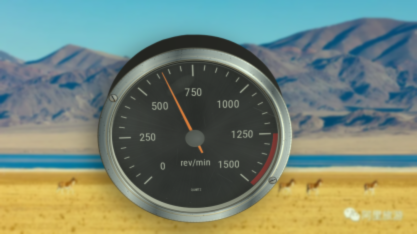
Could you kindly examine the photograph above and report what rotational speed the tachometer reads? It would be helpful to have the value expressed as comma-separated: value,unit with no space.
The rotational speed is 625,rpm
